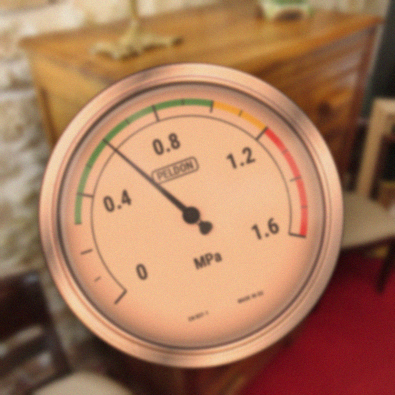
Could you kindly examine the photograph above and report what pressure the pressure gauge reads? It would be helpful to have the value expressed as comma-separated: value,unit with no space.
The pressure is 0.6,MPa
